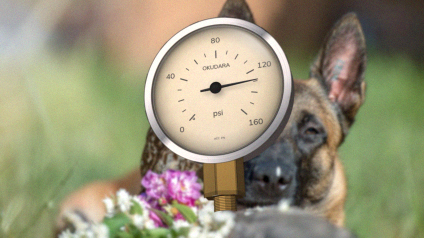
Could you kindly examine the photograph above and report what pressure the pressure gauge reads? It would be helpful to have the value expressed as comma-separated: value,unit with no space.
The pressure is 130,psi
